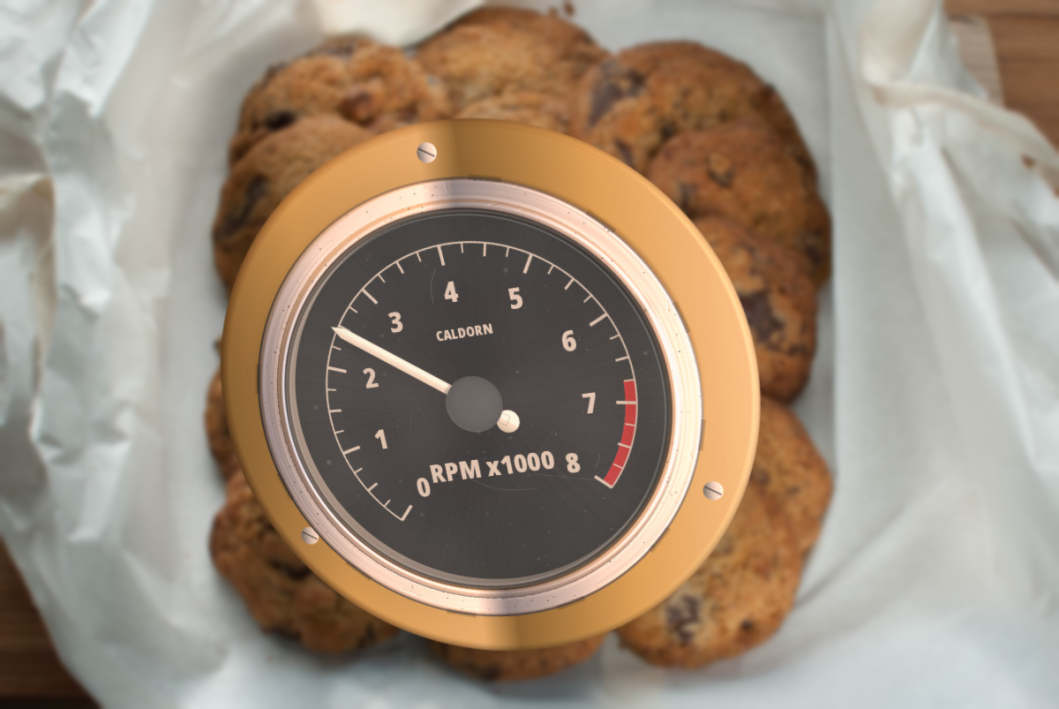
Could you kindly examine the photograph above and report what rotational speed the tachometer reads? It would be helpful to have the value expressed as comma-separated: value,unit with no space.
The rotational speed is 2500,rpm
